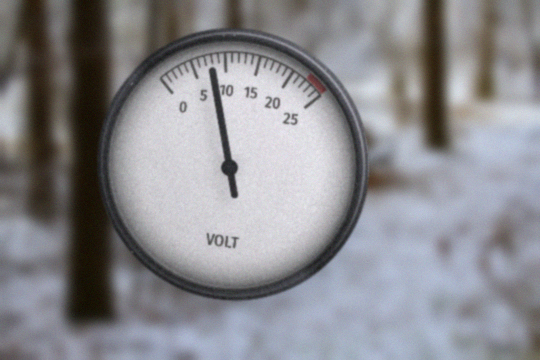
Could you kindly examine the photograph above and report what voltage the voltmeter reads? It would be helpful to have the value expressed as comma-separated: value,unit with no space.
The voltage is 8,V
